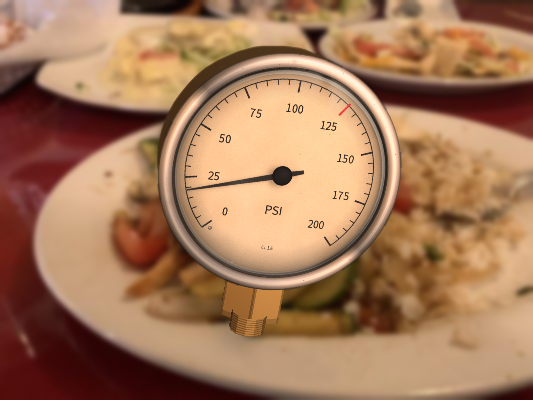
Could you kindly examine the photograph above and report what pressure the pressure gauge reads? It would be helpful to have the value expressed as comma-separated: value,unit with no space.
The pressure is 20,psi
